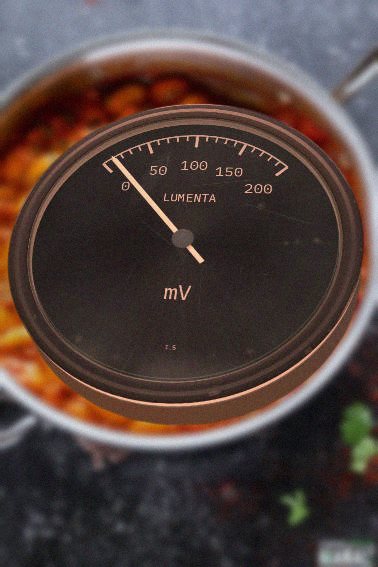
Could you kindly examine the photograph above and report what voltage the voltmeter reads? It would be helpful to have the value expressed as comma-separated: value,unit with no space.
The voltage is 10,mV
